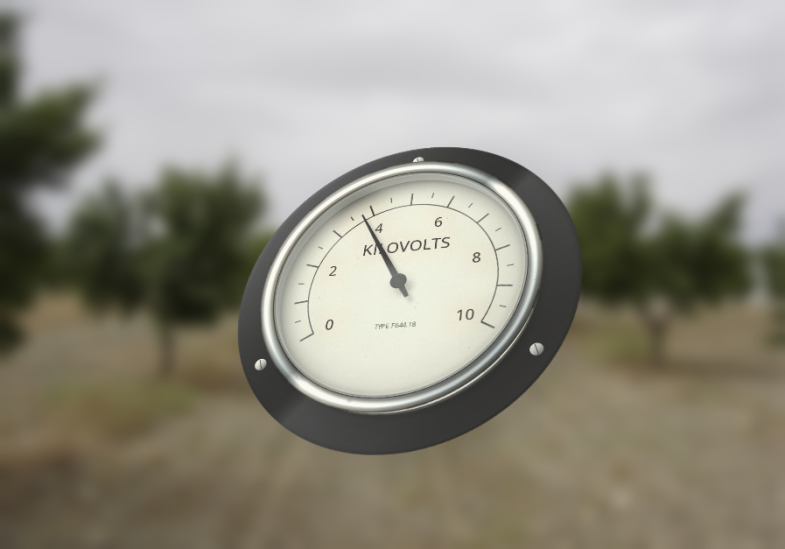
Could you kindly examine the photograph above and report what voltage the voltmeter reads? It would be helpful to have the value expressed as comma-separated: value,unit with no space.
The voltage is 3.75,kV
